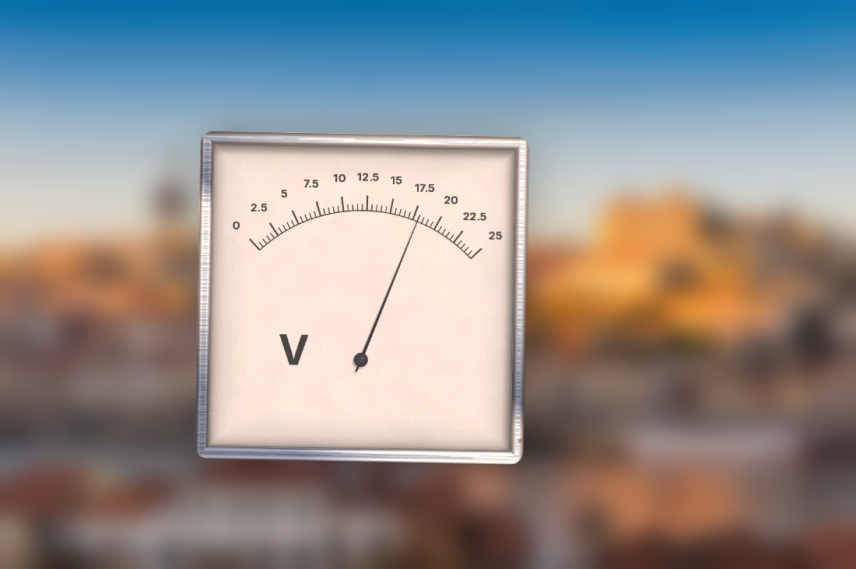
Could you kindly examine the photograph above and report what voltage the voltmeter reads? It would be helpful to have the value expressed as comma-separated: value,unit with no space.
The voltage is 18,V
